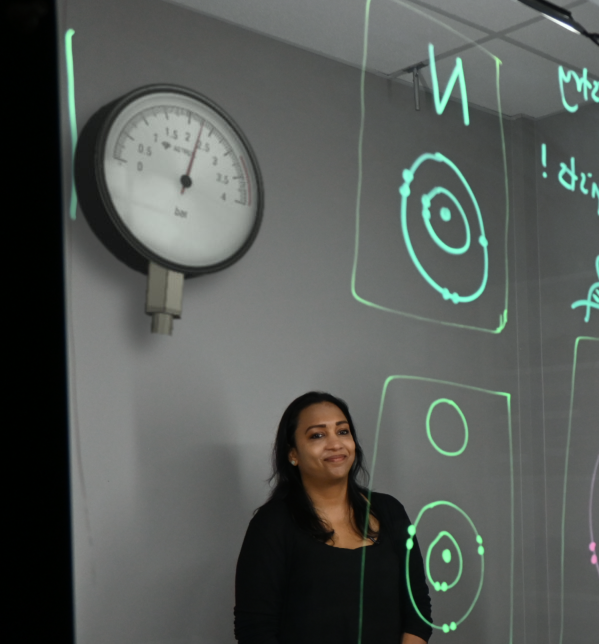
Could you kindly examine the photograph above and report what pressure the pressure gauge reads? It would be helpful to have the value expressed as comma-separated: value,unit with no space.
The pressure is 2.25,bar
